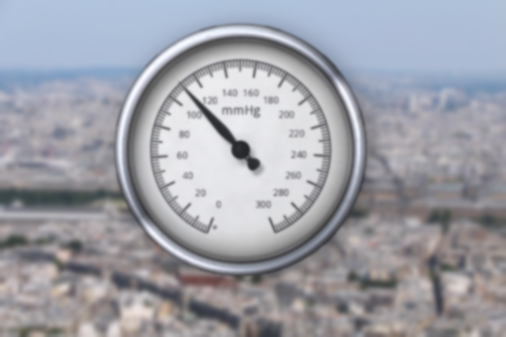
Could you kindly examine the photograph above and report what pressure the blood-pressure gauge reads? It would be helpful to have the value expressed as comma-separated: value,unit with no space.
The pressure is 110,mmHg
